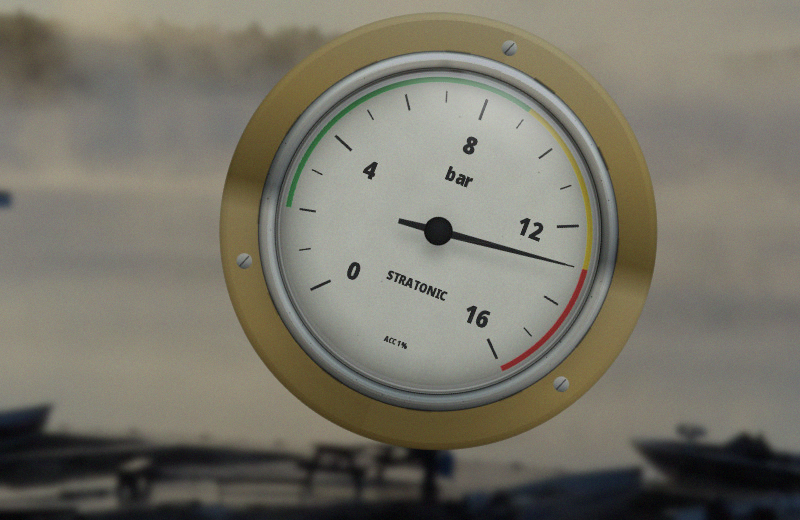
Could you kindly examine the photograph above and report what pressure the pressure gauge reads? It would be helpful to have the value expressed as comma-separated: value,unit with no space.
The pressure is 13,bar
